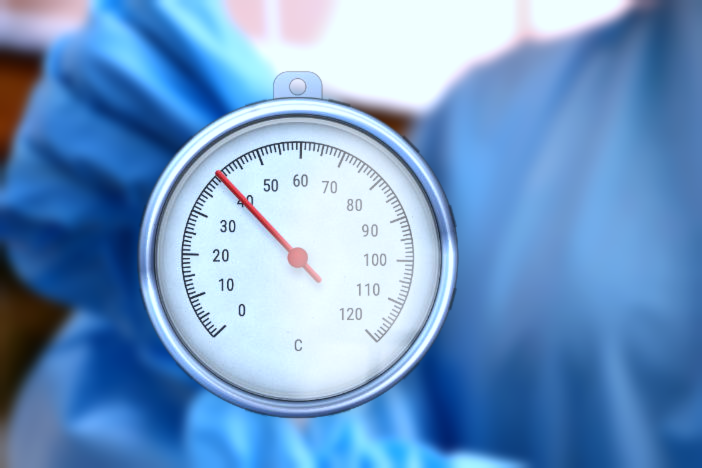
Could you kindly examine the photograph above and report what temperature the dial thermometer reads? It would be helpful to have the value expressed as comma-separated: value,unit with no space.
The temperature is 40,°C
